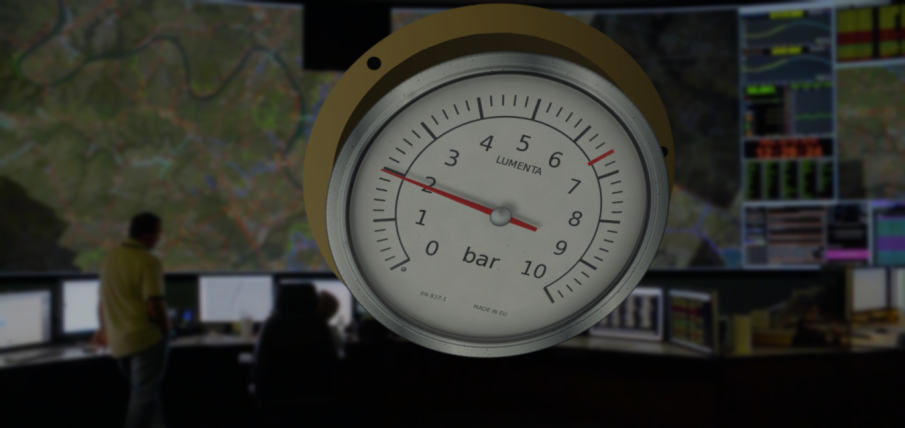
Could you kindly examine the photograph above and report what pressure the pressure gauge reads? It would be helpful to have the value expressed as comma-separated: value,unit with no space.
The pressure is 2,bar
